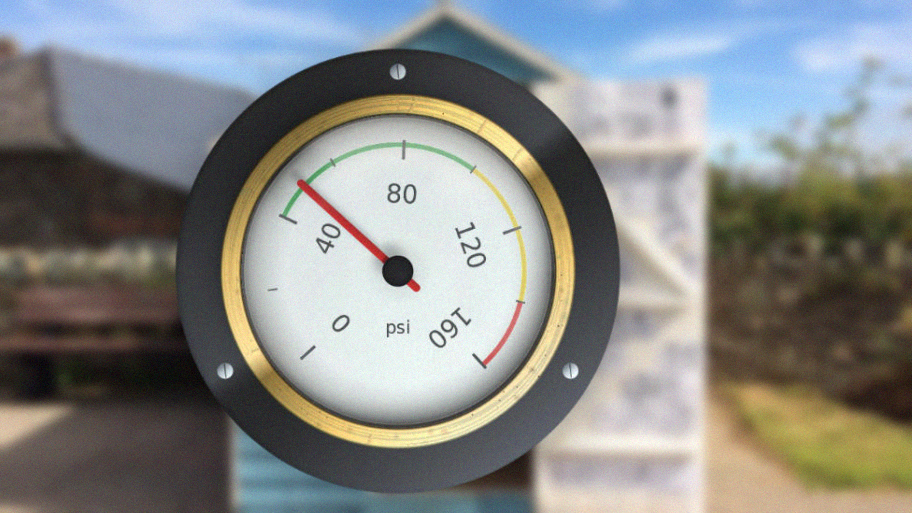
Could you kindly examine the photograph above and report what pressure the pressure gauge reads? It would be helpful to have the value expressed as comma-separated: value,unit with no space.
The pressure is 50,psi
